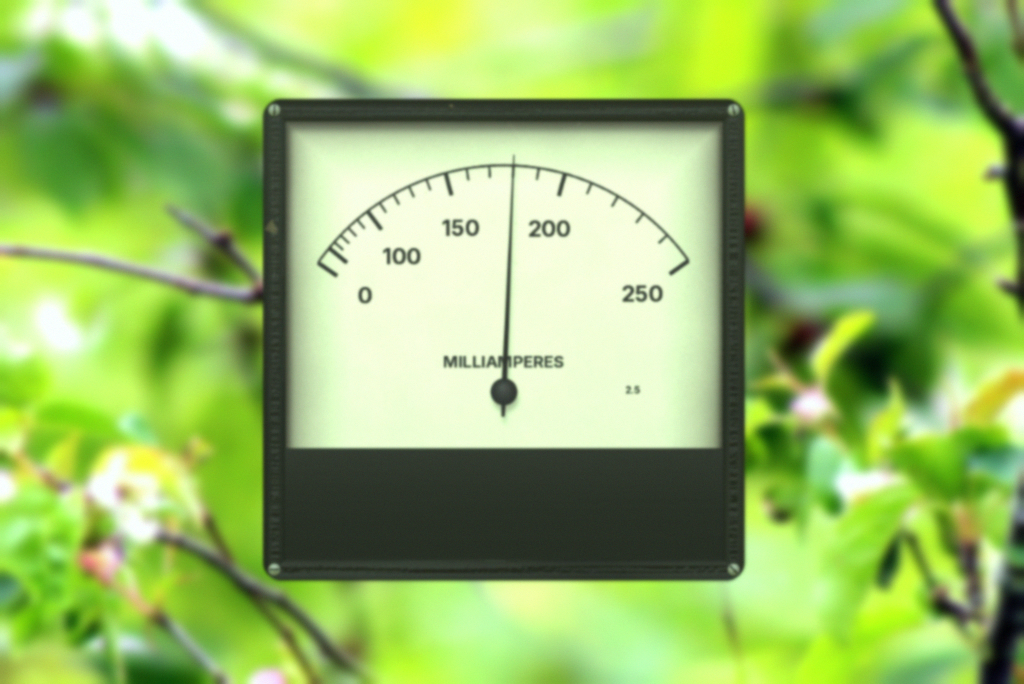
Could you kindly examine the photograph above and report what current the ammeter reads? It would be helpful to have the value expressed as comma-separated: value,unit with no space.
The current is 180,mA
